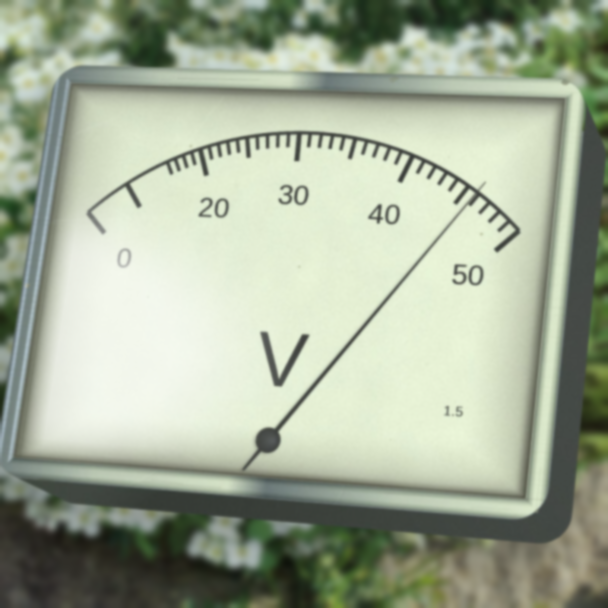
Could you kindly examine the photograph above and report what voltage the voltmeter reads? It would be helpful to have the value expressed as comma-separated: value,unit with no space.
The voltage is 46,V
